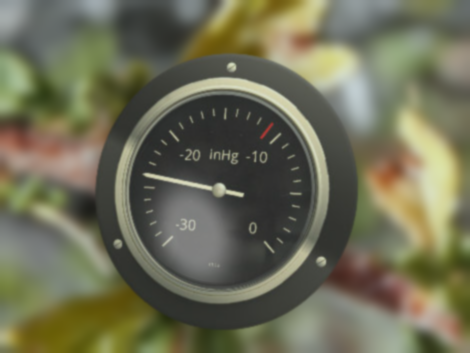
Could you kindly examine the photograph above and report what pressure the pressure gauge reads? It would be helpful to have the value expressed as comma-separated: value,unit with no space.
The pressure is -24,inHg
